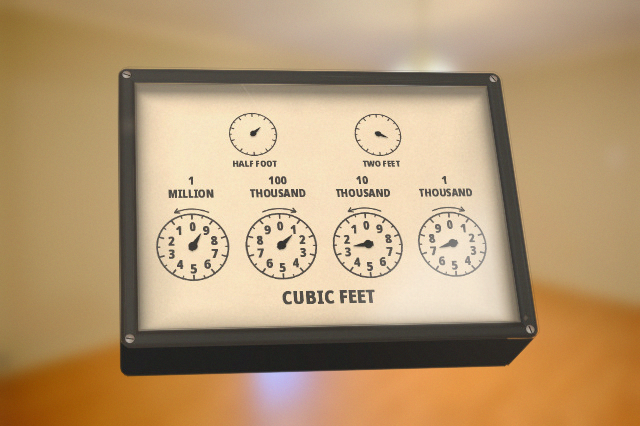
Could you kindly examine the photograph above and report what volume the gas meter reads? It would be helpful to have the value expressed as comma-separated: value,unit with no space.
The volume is 912700,ft³
